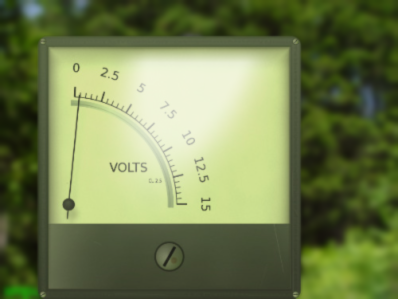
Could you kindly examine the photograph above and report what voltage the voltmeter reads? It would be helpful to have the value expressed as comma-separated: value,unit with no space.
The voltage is 0.5,V
